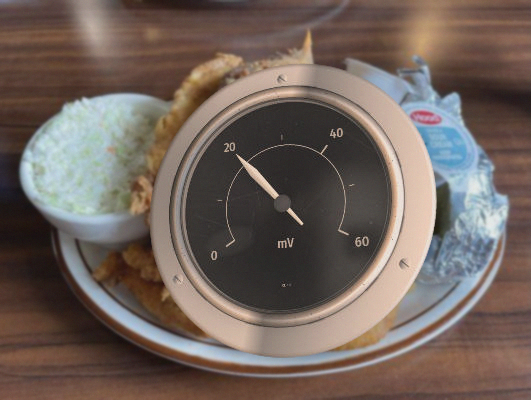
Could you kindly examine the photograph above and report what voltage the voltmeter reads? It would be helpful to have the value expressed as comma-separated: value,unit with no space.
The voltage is 20,mV
